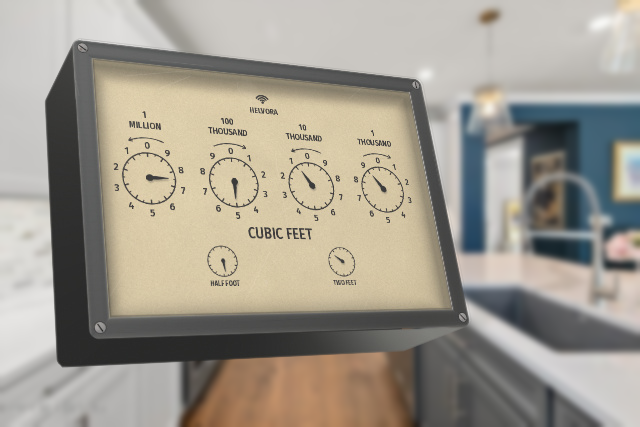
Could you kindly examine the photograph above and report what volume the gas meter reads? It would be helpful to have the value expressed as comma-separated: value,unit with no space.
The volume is 750900,ft³
